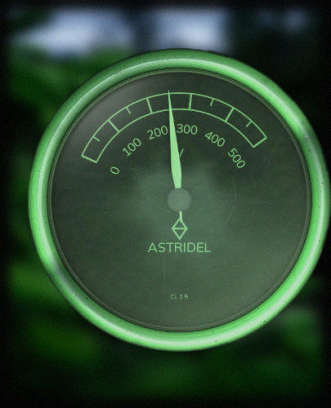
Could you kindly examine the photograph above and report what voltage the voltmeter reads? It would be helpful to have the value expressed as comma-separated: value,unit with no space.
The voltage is 250,V
